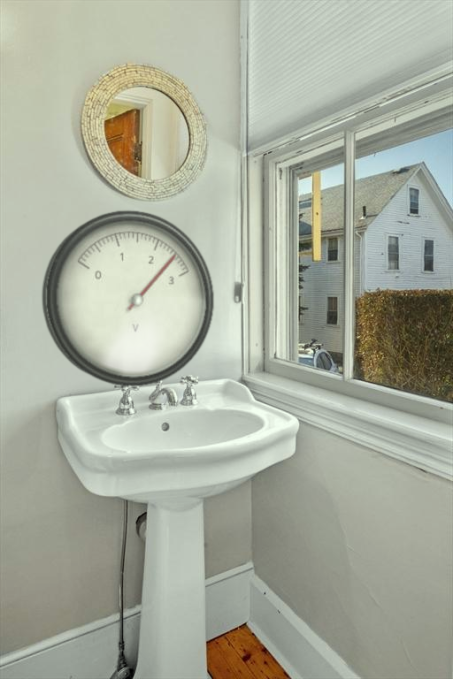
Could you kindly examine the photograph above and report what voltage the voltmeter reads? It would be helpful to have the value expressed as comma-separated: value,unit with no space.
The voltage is 2.5,V
